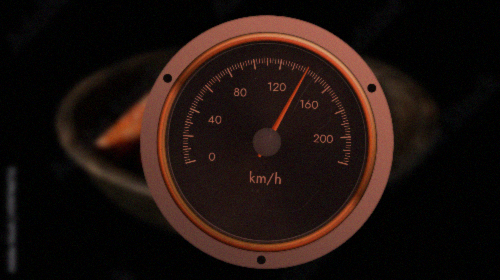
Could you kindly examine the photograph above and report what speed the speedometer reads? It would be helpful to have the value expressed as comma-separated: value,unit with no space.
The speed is 140,km/h
